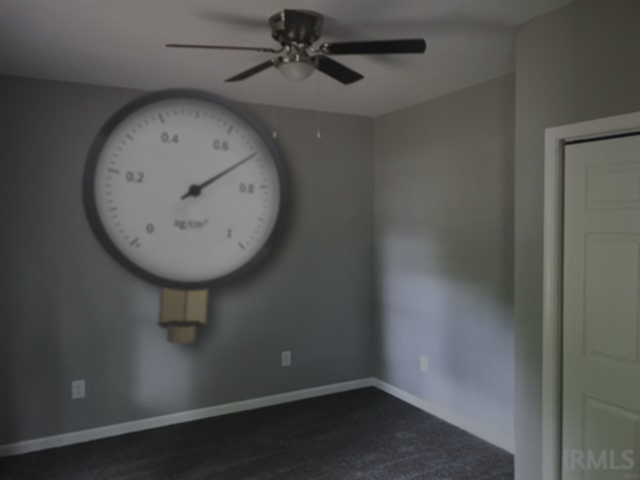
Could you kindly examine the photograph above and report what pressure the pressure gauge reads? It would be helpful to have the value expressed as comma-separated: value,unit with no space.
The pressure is 0.7,kg/cm²
